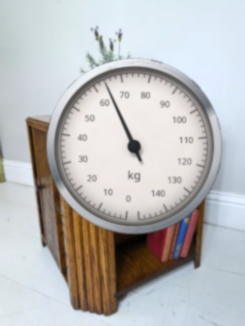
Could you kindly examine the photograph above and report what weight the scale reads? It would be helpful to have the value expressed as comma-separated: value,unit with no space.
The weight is 64,kg
